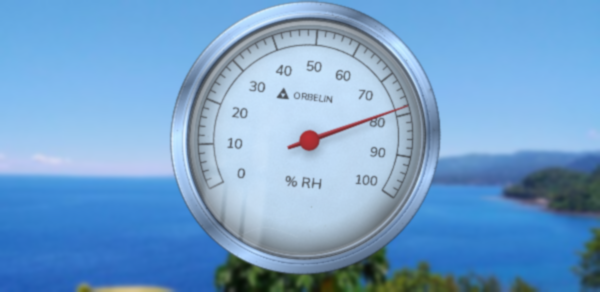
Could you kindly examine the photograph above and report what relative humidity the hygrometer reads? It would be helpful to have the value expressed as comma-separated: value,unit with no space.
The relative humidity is 78,%
